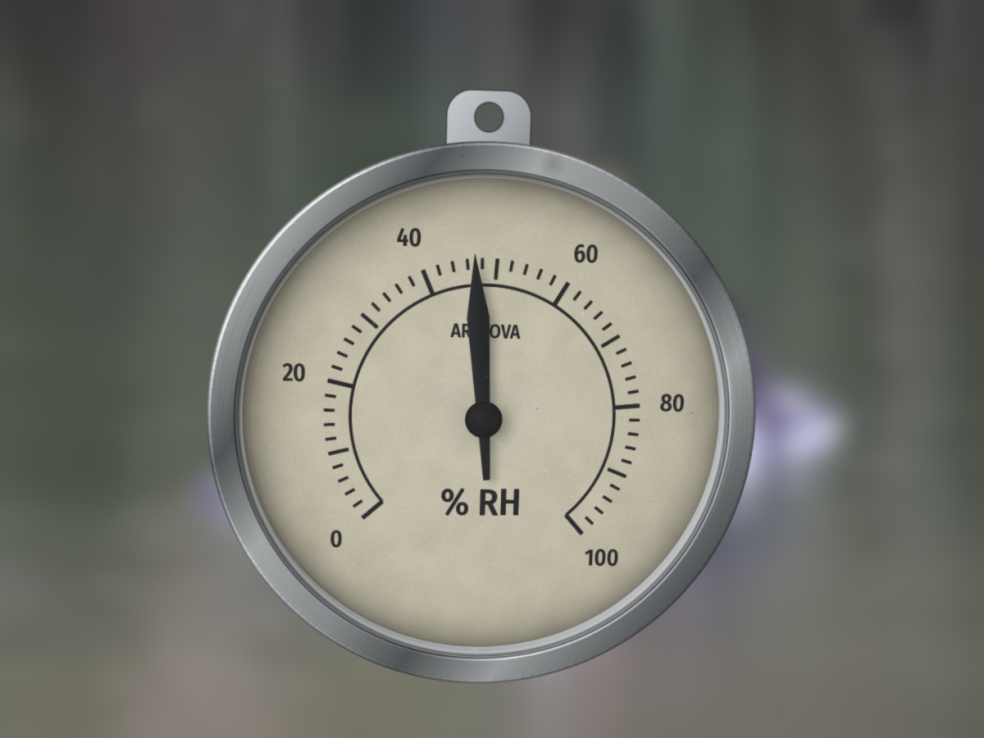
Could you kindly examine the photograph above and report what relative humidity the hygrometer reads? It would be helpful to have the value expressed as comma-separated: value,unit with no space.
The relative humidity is 47,%
